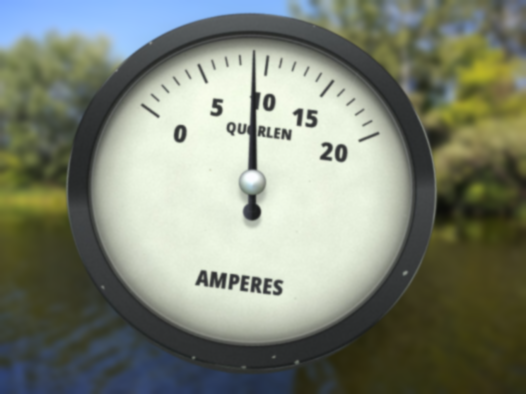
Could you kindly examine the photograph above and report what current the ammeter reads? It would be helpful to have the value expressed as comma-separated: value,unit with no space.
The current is 9,A
